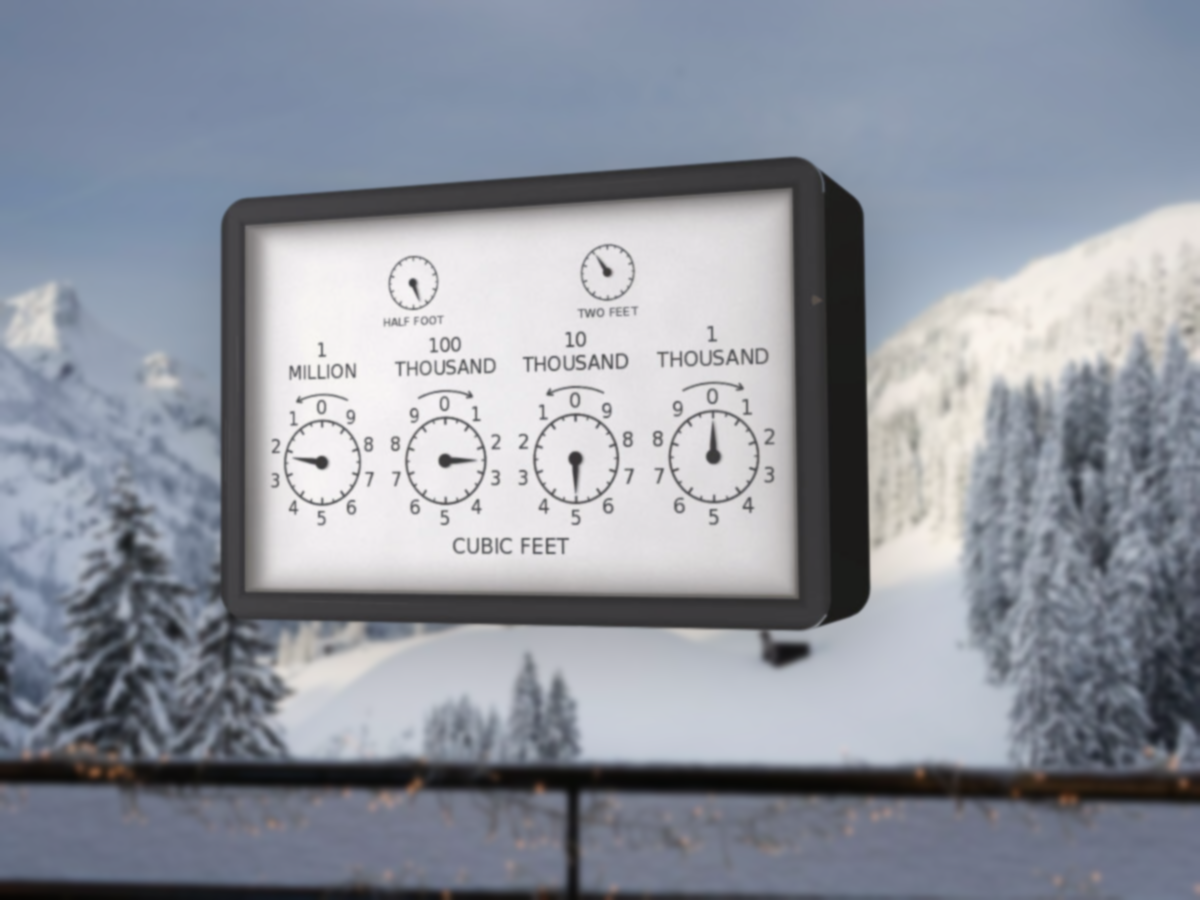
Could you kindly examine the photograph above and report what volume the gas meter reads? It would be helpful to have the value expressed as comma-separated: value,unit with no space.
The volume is 225000,ft³
